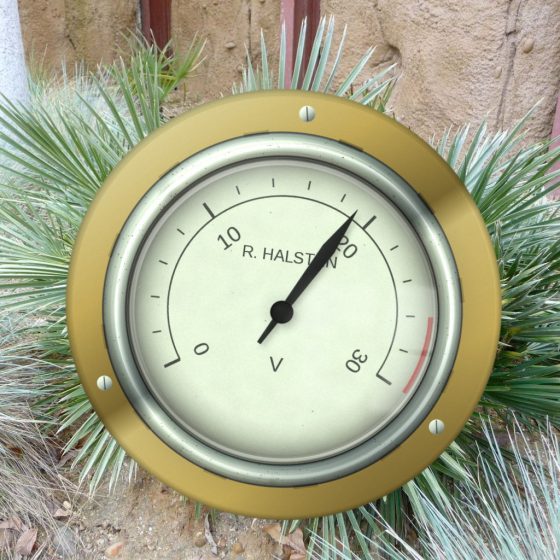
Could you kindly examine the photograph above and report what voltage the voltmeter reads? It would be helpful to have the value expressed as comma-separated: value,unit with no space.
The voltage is 19,V
